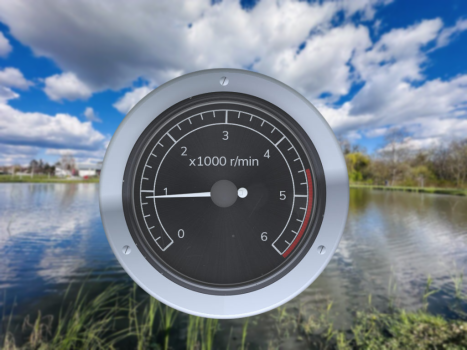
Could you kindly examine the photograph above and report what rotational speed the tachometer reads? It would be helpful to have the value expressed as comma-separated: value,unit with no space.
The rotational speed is 900,rpm
